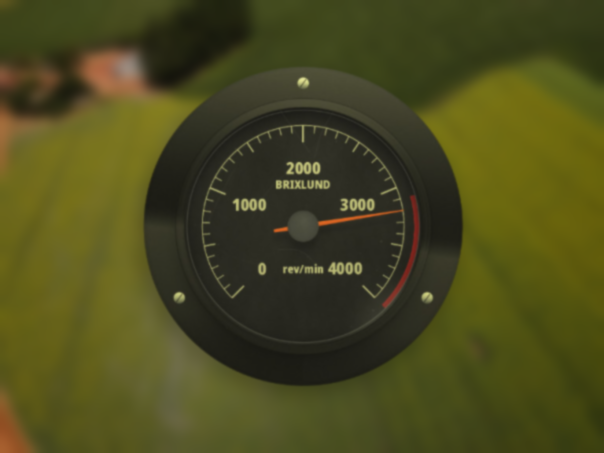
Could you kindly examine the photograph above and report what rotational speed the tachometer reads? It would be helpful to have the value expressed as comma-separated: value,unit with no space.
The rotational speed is 3200,rpm
